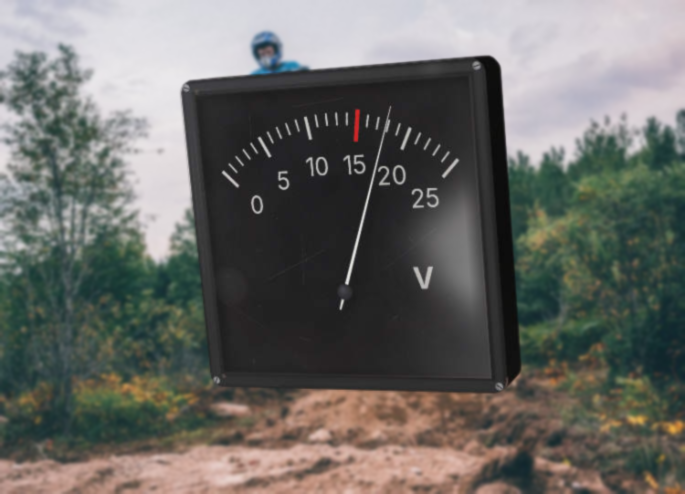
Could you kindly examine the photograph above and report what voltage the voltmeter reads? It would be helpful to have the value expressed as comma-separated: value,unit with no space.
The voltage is 18,V
